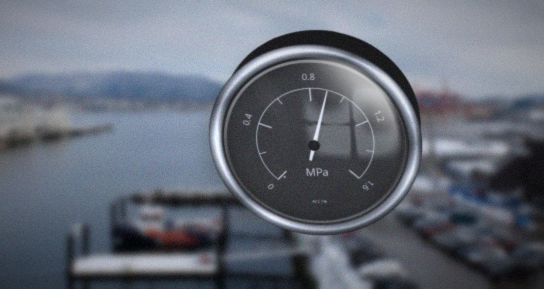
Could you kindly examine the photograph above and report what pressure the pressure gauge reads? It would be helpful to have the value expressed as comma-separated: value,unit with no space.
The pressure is 0.9,MPa
